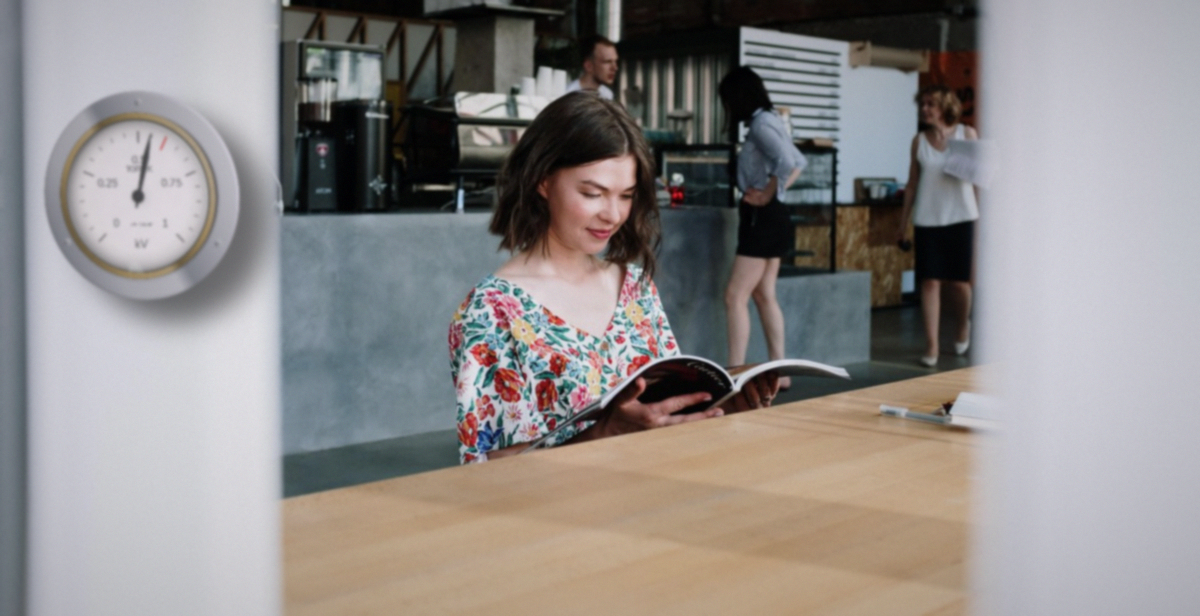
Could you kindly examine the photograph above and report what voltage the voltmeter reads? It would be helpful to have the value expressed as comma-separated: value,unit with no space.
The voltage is 0.55,kV
